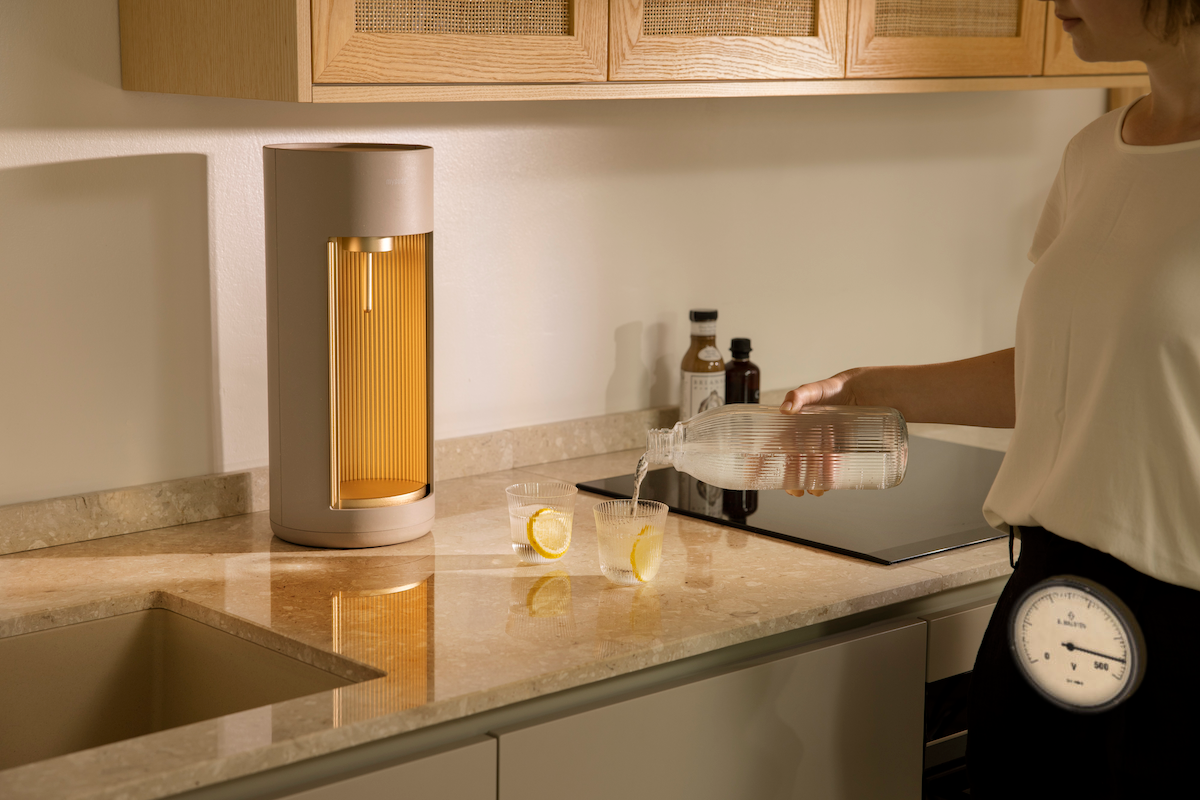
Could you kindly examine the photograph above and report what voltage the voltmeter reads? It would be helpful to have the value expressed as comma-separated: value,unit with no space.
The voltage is 450,V
